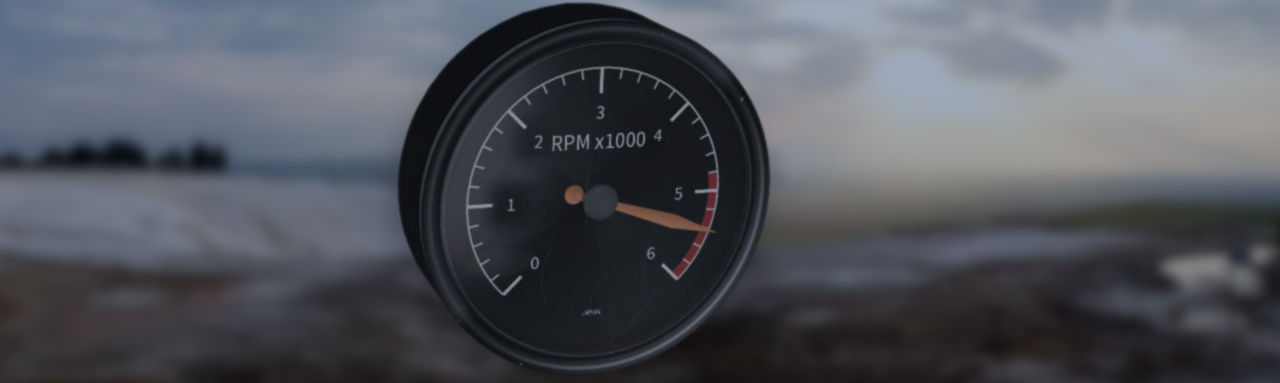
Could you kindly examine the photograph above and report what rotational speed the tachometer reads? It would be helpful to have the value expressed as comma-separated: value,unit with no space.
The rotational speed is 5400,rpm
